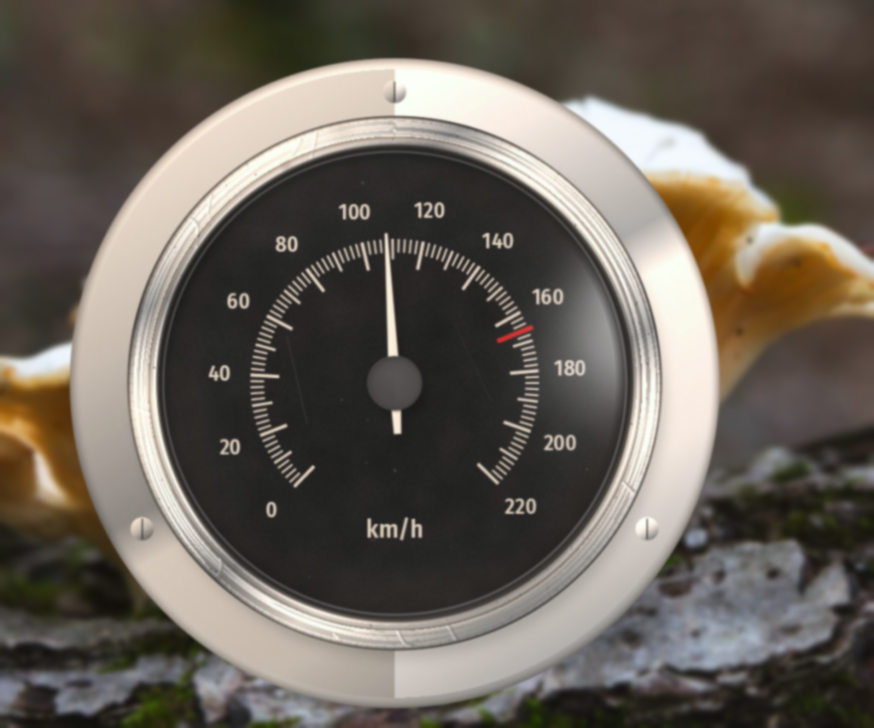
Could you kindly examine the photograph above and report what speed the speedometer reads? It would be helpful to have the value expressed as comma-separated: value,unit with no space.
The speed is 108,km/h
